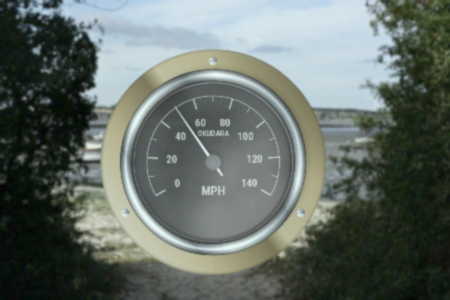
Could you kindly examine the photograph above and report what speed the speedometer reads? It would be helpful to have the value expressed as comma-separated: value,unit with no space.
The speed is 50,mph
